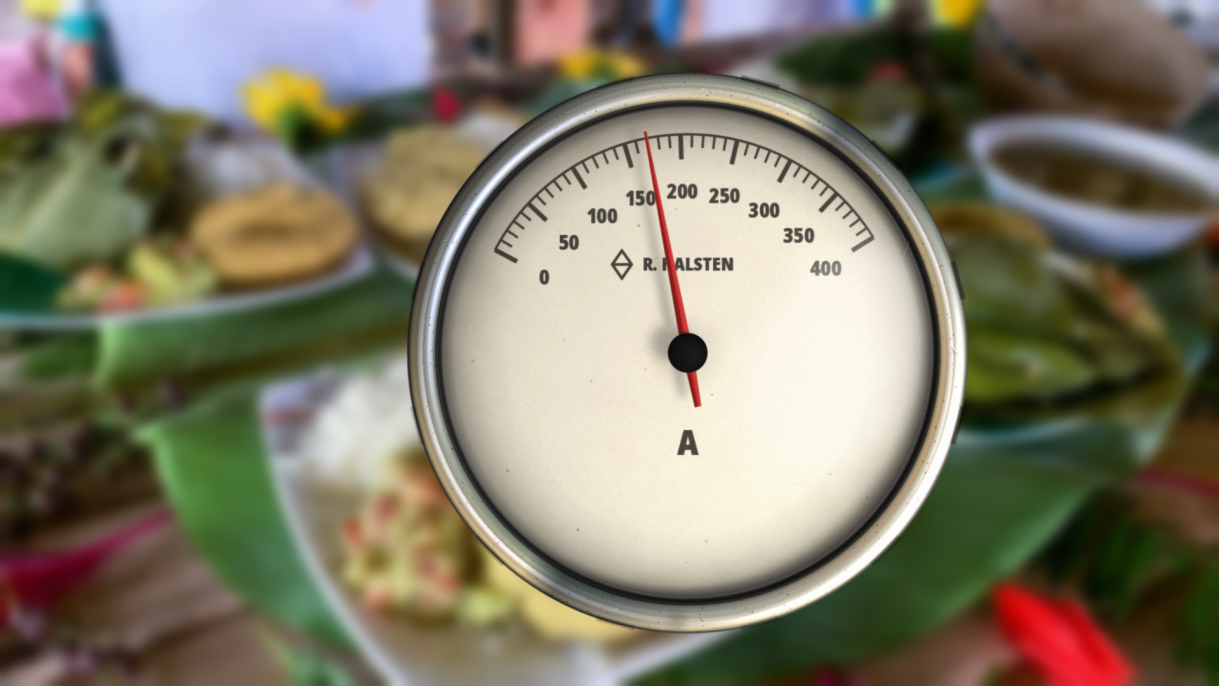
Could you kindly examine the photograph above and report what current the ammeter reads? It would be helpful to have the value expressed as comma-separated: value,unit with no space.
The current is 170,A
